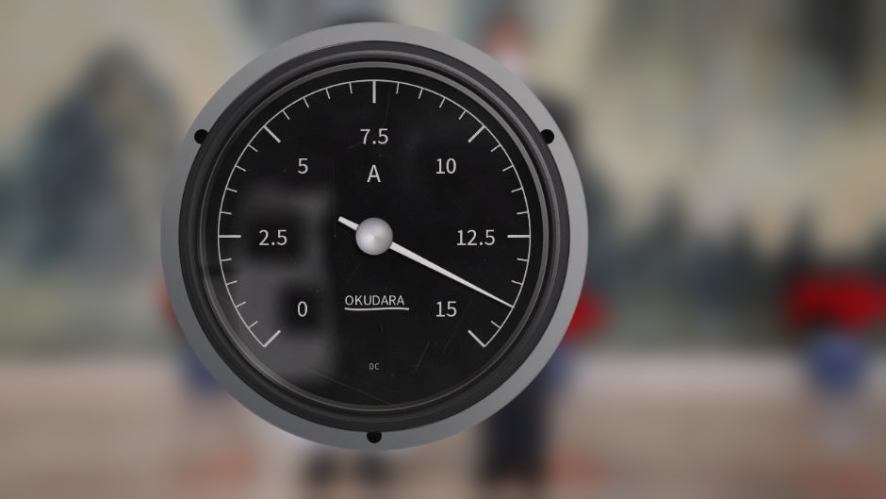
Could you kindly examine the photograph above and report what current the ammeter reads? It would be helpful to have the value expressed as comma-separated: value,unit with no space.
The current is 14,A
